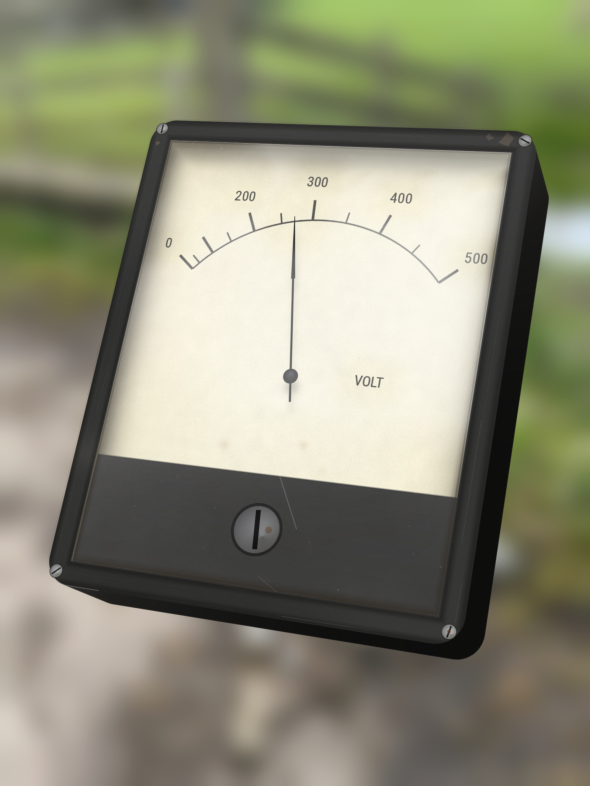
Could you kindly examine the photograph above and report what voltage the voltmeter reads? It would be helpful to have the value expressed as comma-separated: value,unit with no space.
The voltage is 275,V
